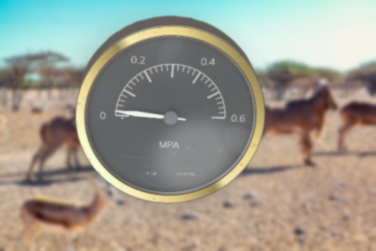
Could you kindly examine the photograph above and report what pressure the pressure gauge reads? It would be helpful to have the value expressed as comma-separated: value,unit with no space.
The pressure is 0.02,MPa
